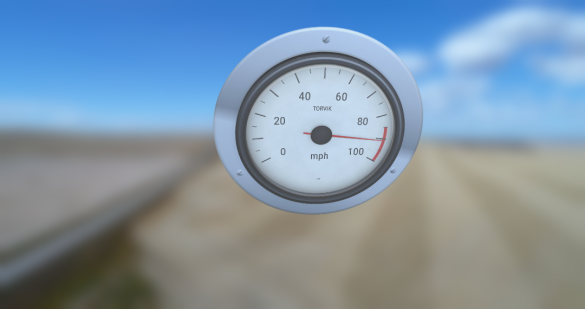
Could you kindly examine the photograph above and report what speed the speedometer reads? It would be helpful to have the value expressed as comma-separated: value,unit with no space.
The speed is 90,mph
